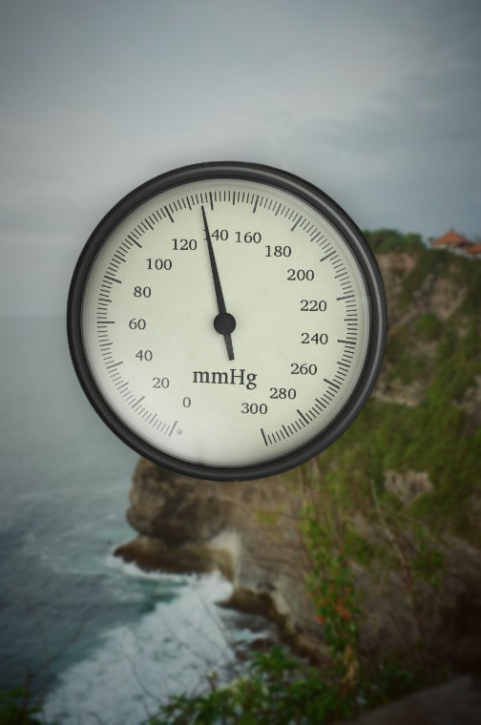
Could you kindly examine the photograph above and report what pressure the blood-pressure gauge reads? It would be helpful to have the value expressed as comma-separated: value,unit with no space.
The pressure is 136,mmHg
